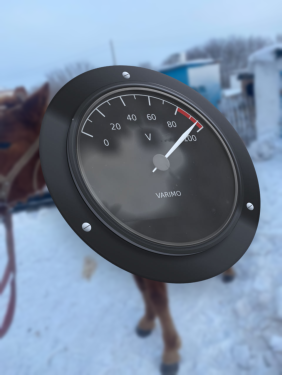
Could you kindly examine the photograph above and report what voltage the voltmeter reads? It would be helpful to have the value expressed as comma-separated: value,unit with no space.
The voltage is 95,V
